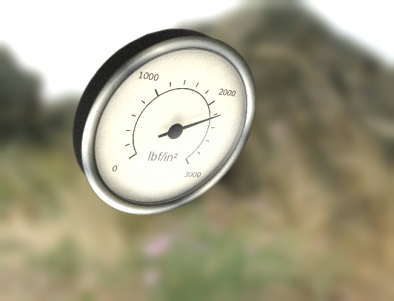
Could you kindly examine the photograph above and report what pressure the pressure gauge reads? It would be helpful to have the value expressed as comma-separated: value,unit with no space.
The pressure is 2200,psi
